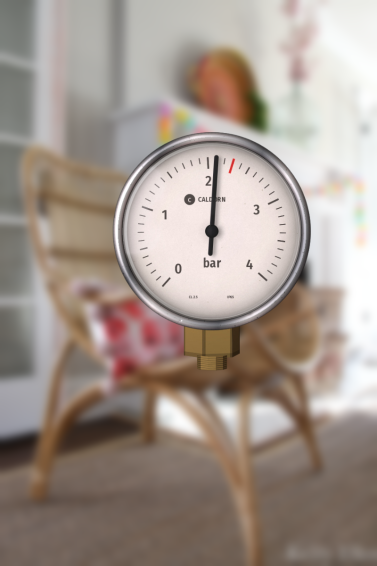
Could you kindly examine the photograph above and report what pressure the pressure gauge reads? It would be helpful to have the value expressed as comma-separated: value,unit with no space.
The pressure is 2.1,bar
